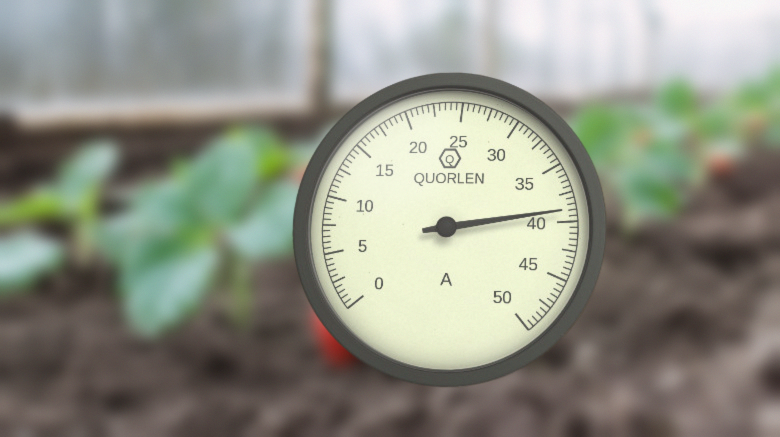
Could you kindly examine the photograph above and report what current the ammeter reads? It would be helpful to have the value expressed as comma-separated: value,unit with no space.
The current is 39,A
